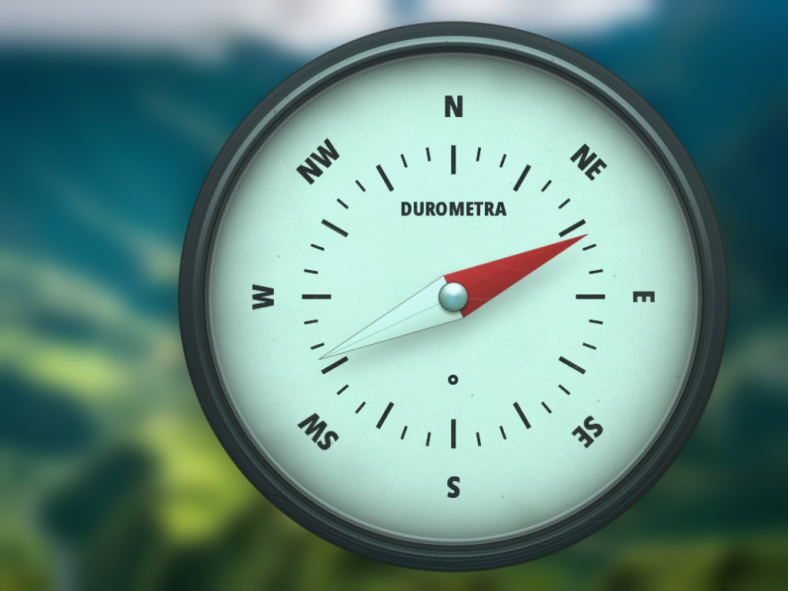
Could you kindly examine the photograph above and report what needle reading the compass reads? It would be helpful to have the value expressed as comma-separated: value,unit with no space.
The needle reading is 65,°
